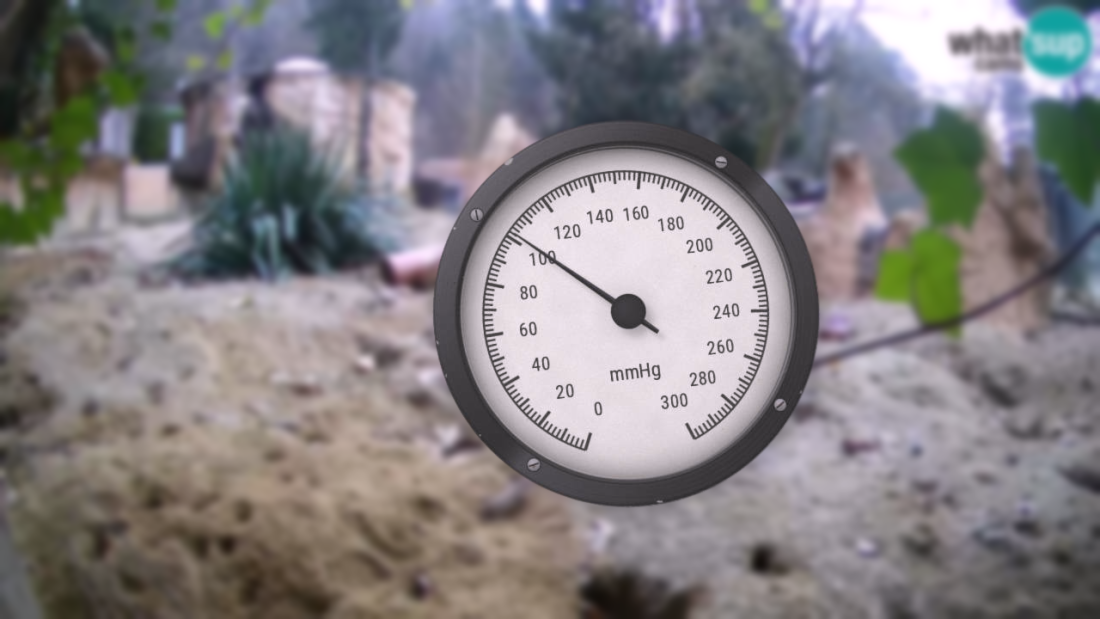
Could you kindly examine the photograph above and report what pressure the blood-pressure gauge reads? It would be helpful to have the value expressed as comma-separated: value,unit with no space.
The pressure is 102,mmHg
